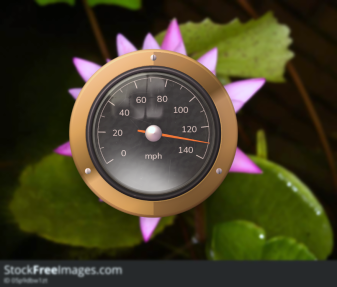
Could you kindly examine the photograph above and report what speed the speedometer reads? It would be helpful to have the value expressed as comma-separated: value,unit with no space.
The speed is 130,mph
